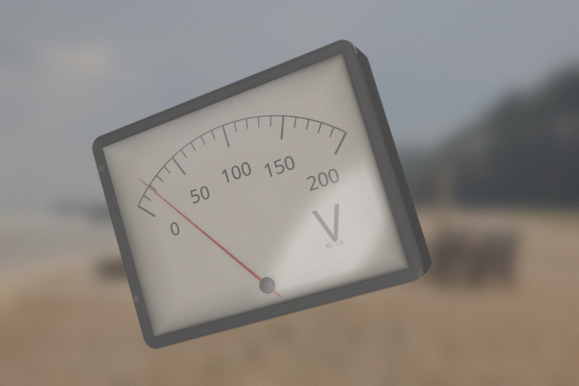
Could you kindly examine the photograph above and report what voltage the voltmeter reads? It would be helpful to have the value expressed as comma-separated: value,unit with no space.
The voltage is 20,V
